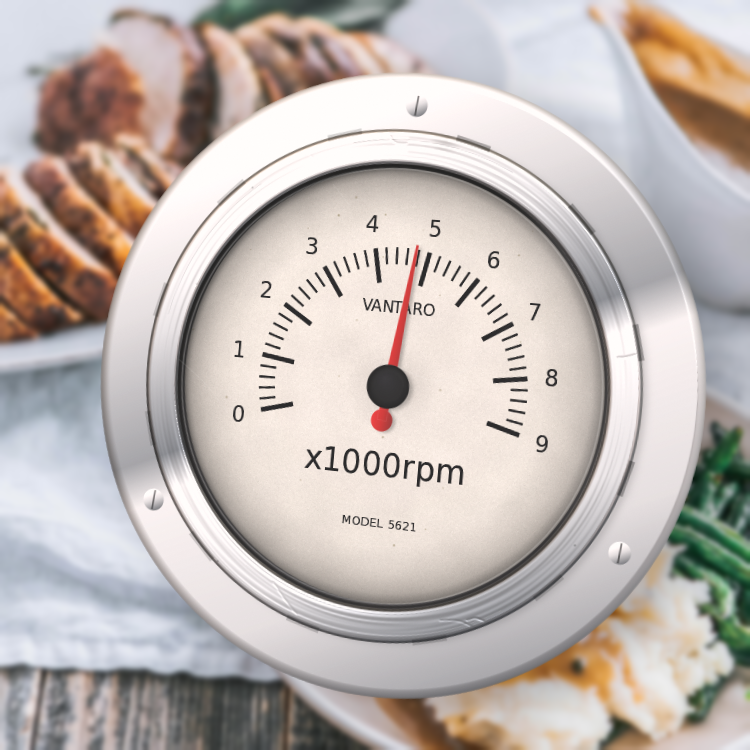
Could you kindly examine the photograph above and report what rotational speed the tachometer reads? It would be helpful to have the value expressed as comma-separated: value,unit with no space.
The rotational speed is 4800,rpm
